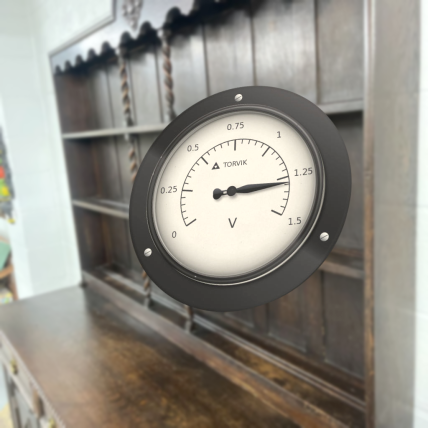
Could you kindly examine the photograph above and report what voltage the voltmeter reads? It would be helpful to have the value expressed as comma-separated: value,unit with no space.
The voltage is 1.3,V
